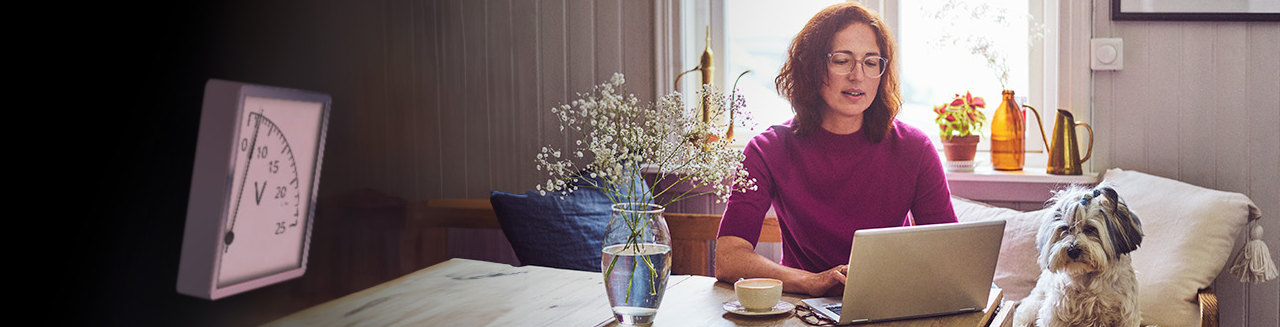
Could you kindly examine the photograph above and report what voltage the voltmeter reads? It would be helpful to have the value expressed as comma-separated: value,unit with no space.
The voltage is 5,V
